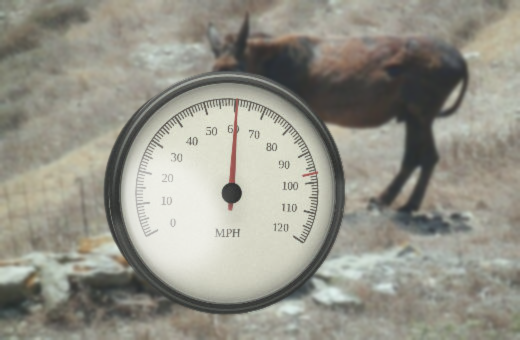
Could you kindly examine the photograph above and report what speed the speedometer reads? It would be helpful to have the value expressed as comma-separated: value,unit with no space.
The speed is 60,mph
